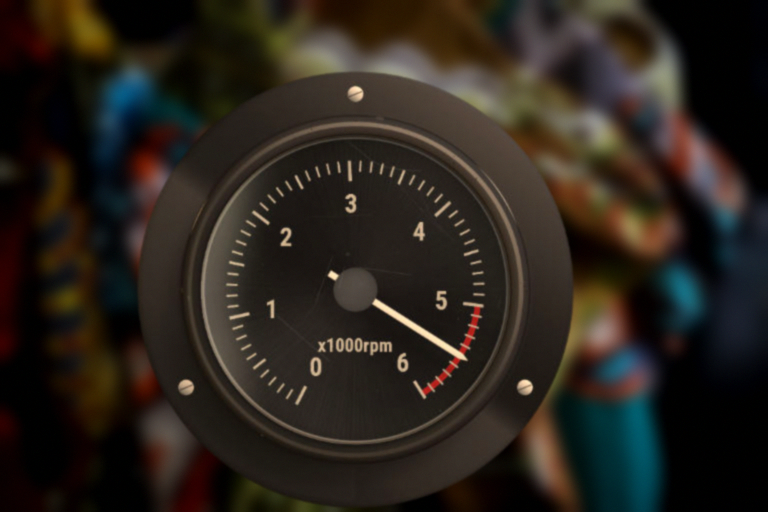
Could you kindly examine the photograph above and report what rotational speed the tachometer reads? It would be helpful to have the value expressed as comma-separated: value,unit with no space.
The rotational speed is 5500,rpm
